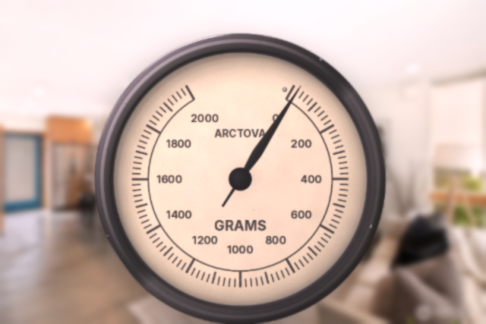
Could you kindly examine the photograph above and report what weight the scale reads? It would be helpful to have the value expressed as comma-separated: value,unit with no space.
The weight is 20,g
